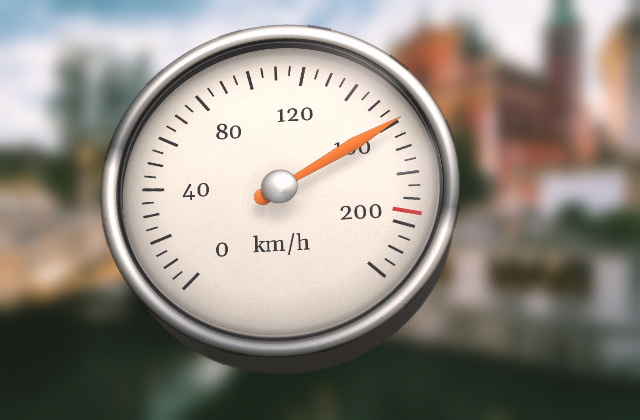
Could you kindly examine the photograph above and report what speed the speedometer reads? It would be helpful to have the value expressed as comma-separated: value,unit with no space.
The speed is 160,km/h
